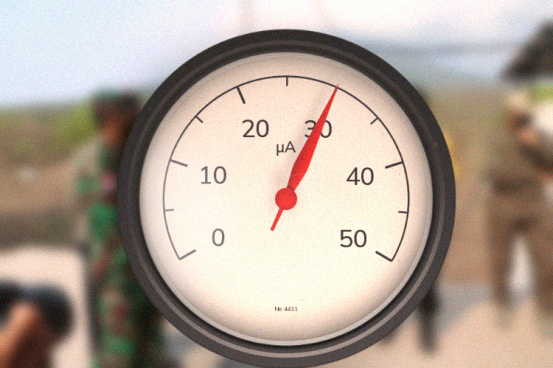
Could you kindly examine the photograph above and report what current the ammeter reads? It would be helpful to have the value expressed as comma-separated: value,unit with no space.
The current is 30,µA
